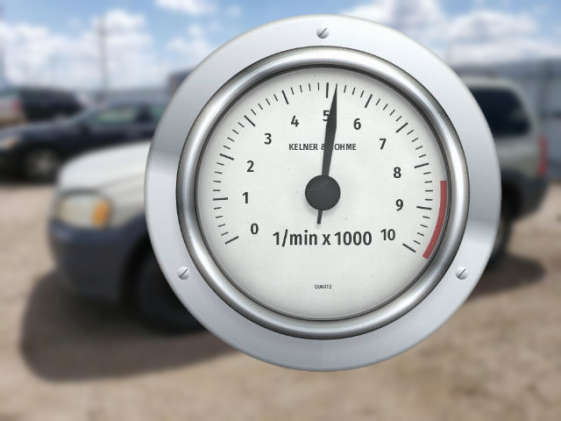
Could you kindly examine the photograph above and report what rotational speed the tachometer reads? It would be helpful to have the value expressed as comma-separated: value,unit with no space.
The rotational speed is 5200,rpm
